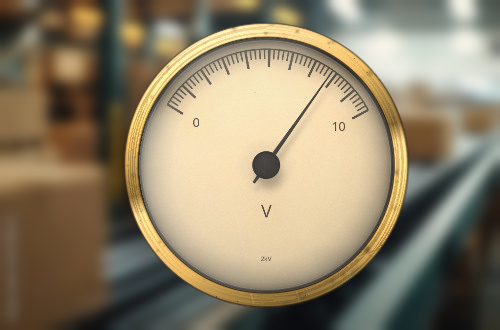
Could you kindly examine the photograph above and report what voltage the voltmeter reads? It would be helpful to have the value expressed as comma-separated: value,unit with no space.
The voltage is 7.8,V
